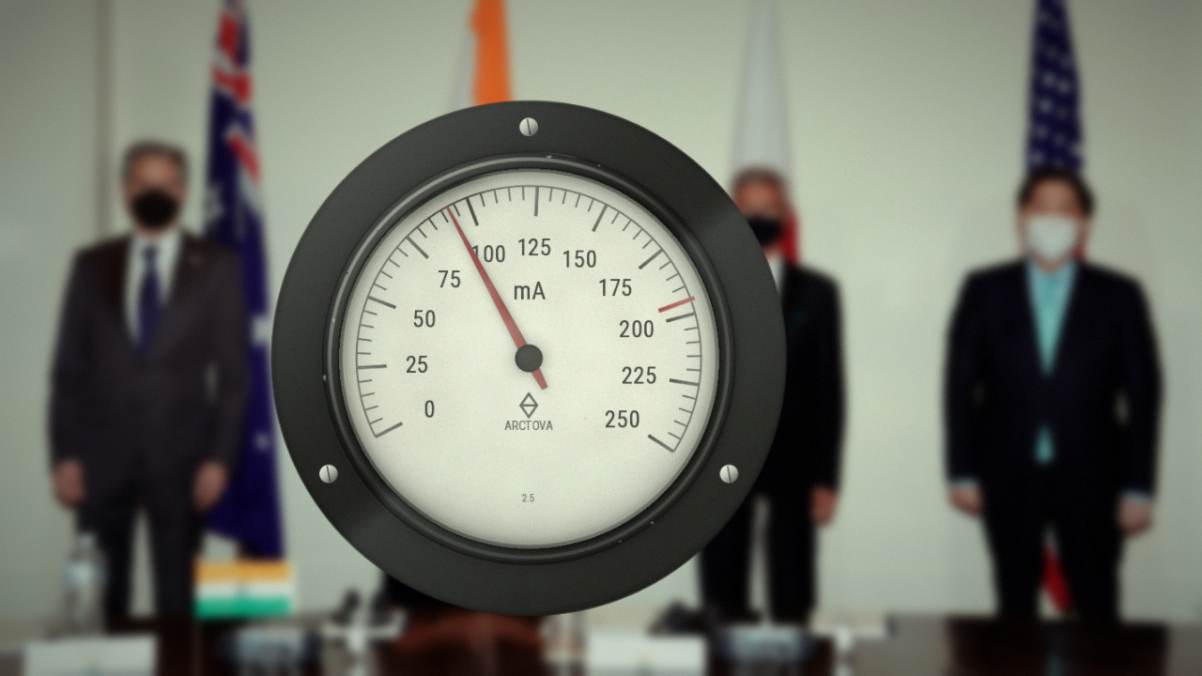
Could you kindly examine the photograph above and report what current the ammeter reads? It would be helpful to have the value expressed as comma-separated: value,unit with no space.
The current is 92.5,mA
